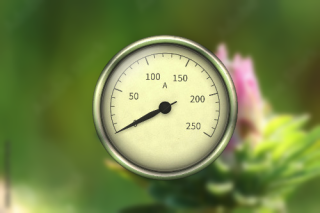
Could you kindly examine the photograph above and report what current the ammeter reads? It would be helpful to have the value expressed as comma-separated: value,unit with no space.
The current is 0,A
